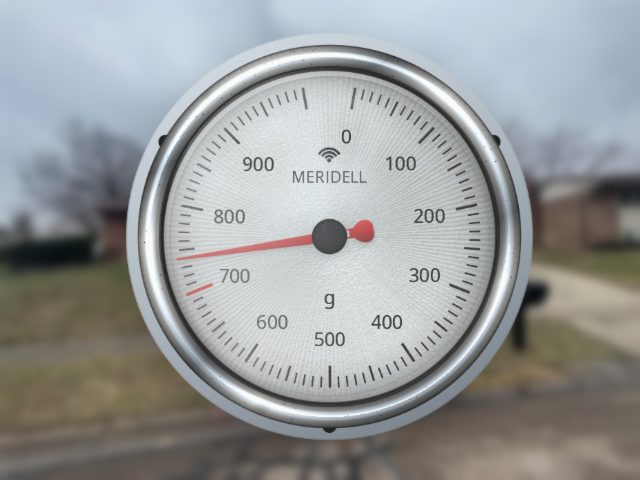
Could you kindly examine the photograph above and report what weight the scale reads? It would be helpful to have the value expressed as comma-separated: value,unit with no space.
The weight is 740,g
